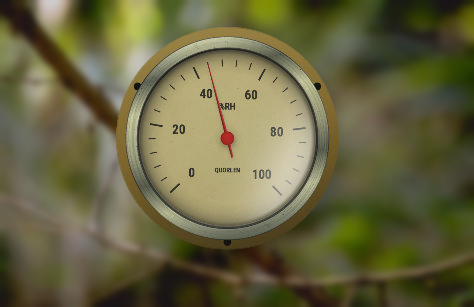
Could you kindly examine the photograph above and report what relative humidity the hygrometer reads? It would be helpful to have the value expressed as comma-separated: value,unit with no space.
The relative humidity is 44,%
